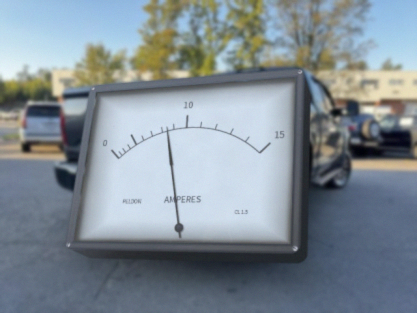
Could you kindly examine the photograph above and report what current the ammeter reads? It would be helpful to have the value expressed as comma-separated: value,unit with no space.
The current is 8.5,A
